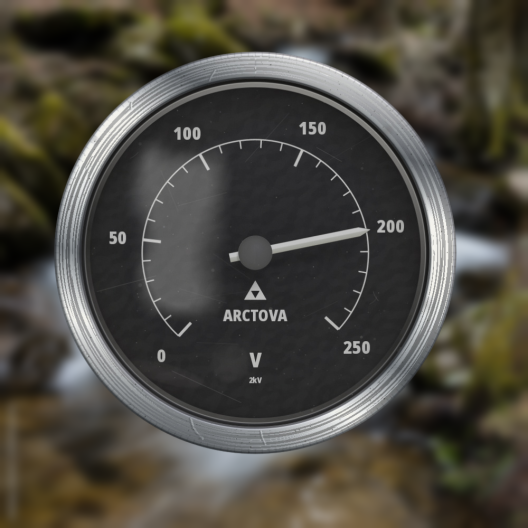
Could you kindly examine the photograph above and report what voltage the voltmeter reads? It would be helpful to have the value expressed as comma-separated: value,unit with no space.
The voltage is 200,V
